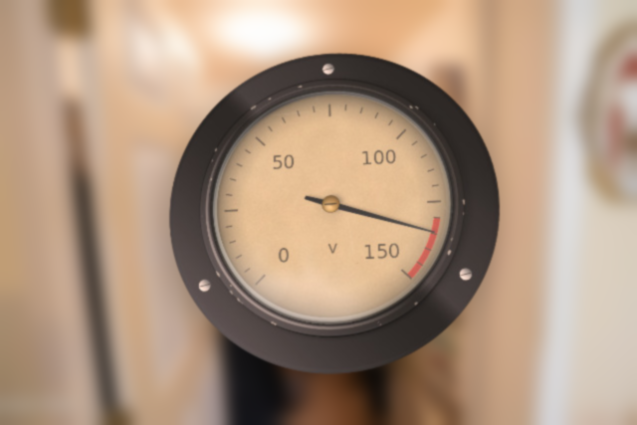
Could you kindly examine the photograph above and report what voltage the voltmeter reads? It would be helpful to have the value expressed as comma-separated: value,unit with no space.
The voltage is 135,V
